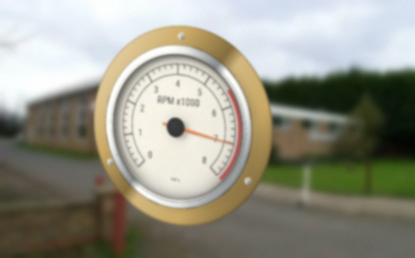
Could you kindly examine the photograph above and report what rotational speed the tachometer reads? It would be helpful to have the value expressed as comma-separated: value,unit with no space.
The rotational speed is 7000,rpm
